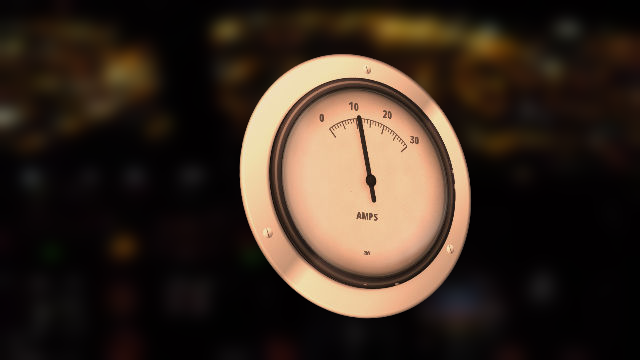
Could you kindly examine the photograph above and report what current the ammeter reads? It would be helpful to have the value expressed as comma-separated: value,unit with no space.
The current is 10,A
